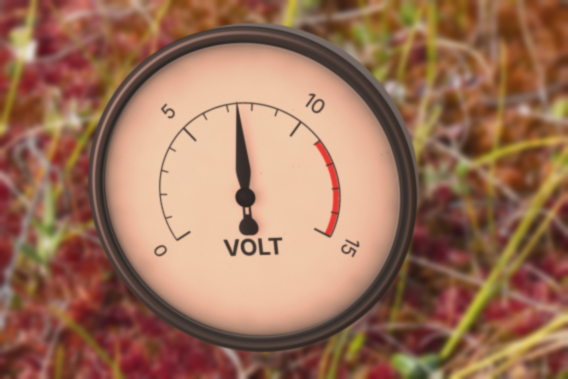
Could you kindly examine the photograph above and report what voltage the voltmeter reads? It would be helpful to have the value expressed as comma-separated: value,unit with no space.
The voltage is 7.5,V
